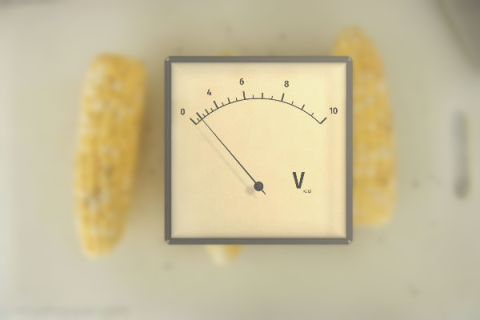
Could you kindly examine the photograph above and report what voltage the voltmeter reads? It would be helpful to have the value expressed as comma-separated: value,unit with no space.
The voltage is 2,V
